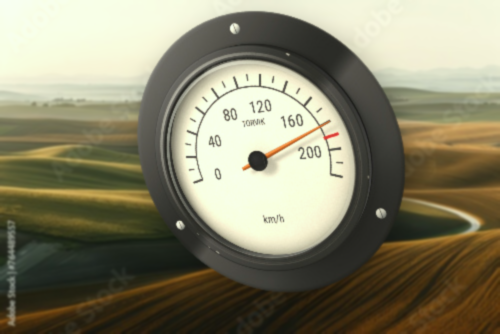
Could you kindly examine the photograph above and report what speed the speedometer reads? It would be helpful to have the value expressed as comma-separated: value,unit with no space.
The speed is 180,km/h
